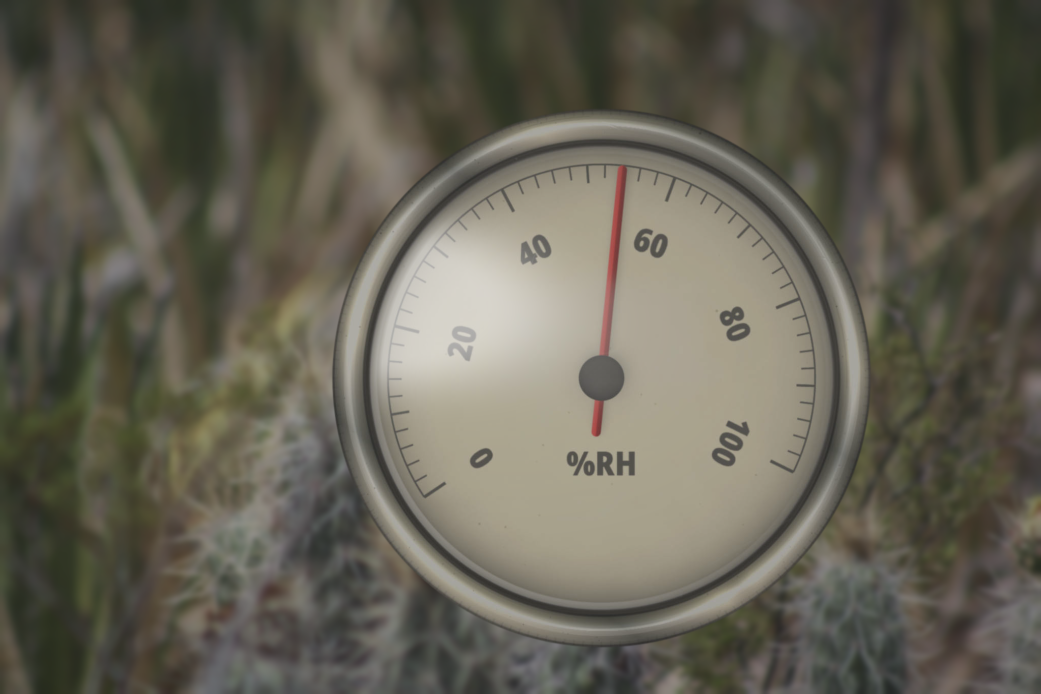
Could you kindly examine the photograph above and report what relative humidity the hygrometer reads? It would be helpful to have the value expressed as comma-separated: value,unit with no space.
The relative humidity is 54,%
